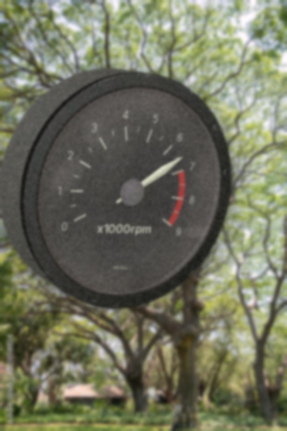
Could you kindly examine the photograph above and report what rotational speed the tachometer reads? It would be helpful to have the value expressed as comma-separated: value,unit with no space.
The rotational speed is 6500,rpm
